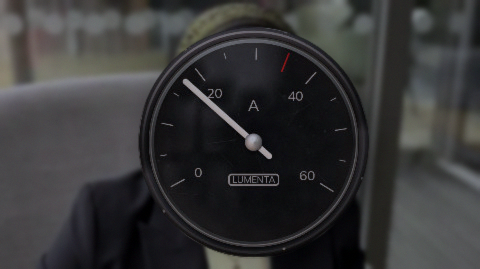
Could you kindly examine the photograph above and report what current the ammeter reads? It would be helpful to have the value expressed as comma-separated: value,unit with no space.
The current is 17.5,A
